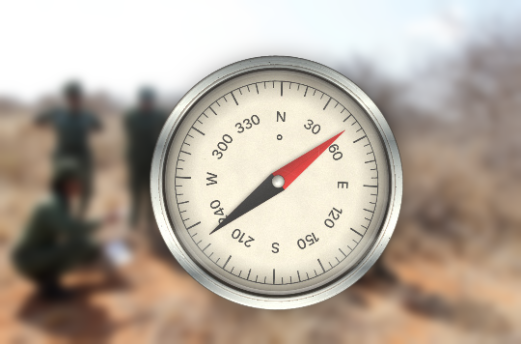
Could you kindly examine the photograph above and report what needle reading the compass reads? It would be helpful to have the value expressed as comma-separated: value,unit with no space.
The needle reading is 50,°
